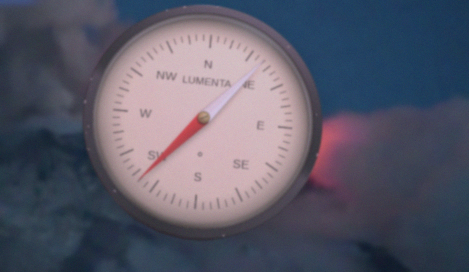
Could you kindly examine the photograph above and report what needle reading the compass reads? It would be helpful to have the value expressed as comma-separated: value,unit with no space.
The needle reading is 220,°
